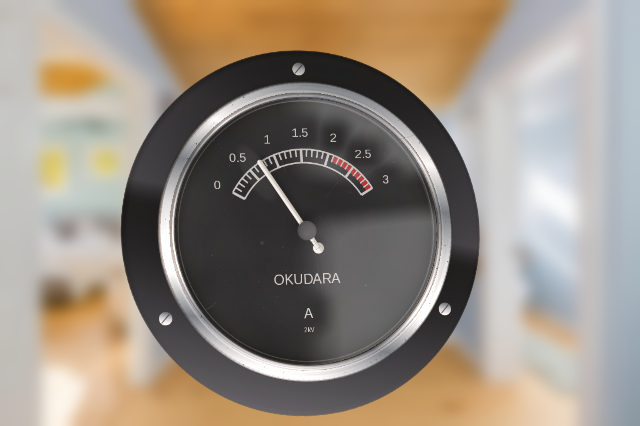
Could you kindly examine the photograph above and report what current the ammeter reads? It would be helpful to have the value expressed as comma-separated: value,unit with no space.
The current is 0.7,A
